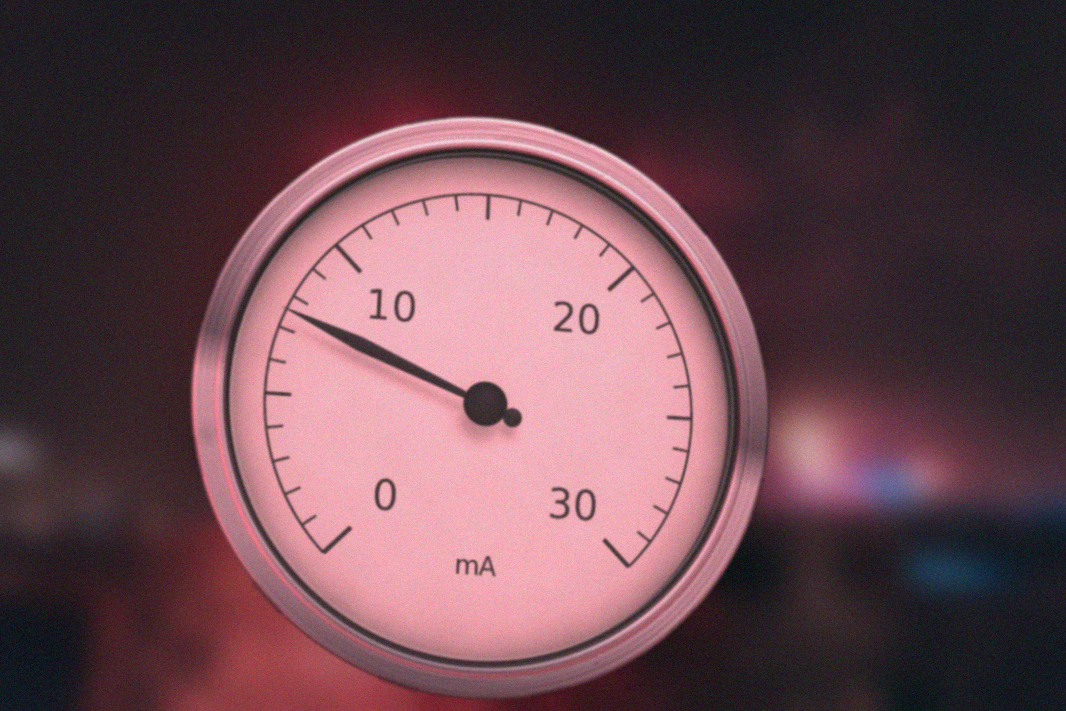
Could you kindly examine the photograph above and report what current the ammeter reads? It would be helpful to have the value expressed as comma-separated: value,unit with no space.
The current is 7.5,mA
